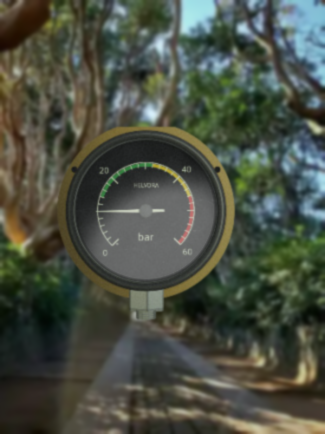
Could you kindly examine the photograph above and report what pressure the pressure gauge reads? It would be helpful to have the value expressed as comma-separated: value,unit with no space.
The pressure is 10,bar
